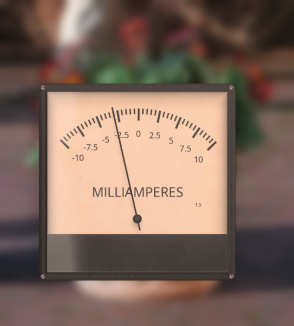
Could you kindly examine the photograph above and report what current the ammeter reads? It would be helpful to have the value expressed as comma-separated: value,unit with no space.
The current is -3,mA
